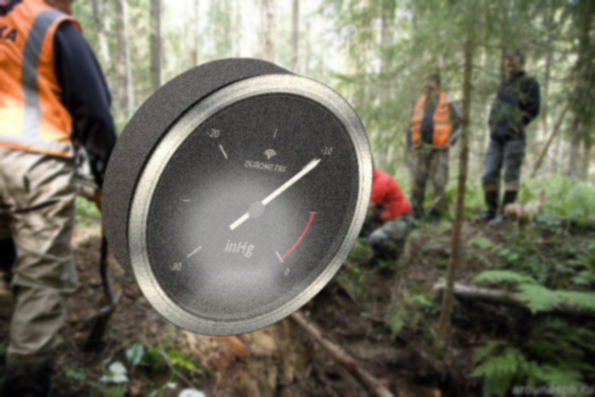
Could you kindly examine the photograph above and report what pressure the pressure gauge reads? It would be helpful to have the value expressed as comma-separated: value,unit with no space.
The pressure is -10,inHg
